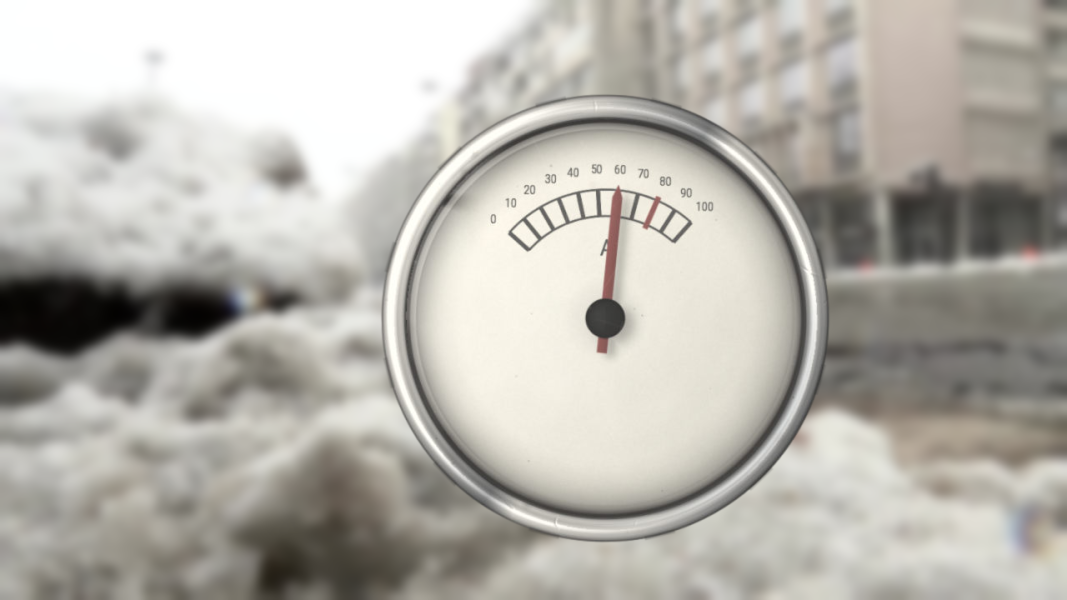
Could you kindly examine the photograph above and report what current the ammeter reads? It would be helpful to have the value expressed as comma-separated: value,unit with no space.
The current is 60,A
